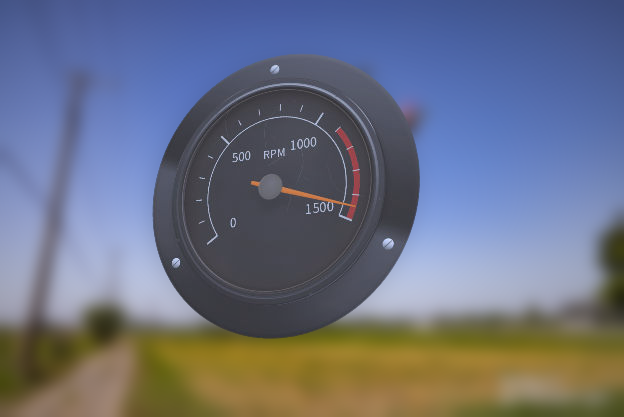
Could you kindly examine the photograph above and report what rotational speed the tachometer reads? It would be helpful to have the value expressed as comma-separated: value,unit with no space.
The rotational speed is 1450,rpm
